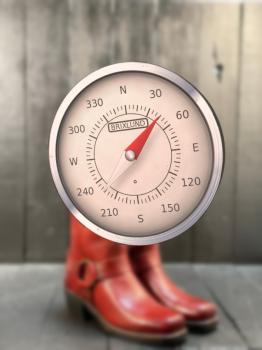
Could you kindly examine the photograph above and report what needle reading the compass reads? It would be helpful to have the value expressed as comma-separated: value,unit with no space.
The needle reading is 45,°
